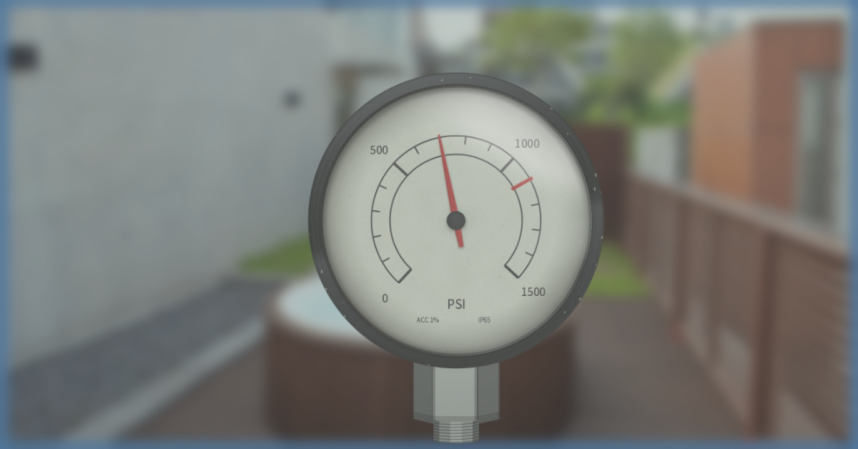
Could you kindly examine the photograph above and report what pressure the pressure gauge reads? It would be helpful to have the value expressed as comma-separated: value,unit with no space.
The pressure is 700,psi
